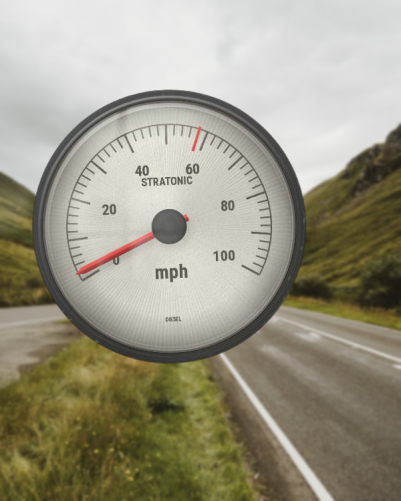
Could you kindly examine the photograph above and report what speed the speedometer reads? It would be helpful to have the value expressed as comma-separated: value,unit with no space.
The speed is 2,mph
